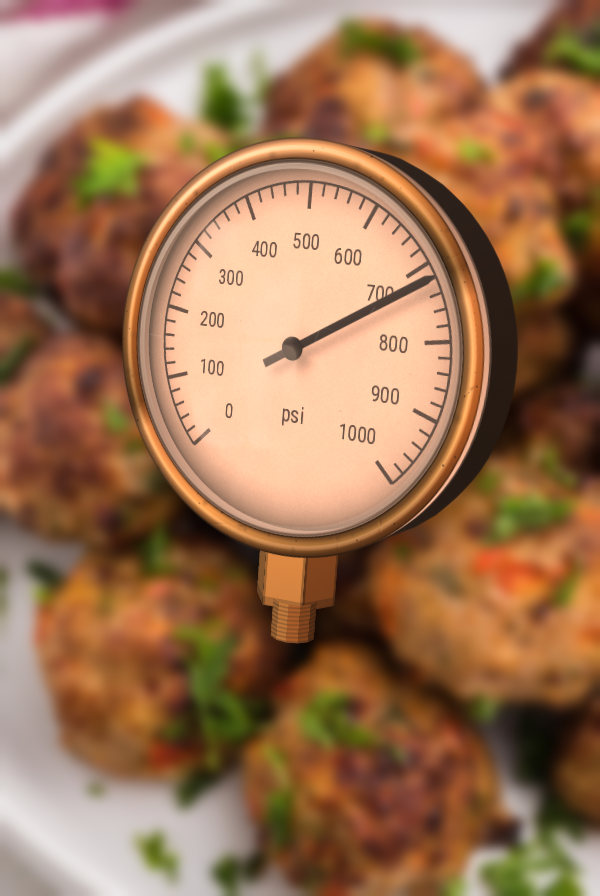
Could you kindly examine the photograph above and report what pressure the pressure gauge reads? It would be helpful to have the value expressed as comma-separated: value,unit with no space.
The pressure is 720,psi
